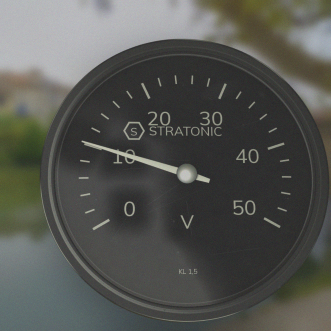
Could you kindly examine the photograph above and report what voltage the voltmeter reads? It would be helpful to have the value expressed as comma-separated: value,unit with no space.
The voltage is 10,V
